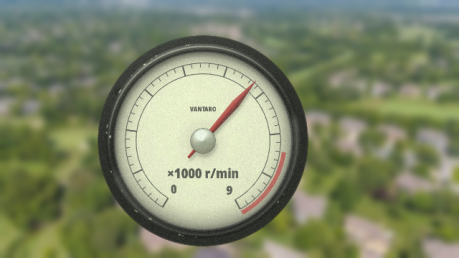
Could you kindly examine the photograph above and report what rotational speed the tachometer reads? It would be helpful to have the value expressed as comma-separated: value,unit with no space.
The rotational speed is 5700,rpm
